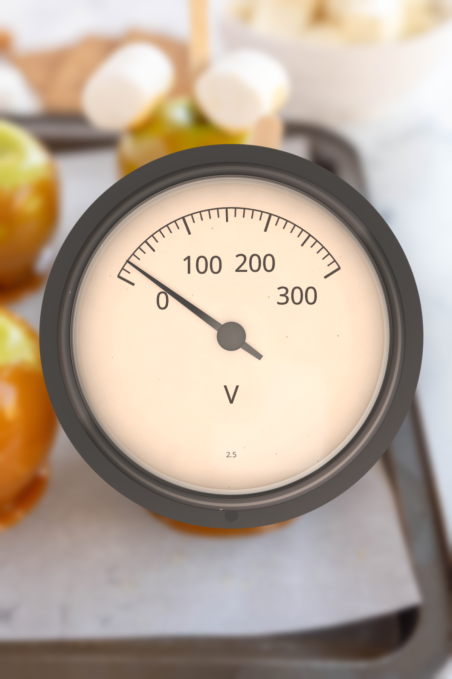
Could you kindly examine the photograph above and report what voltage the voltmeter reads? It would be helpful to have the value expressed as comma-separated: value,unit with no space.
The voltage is 20,V
